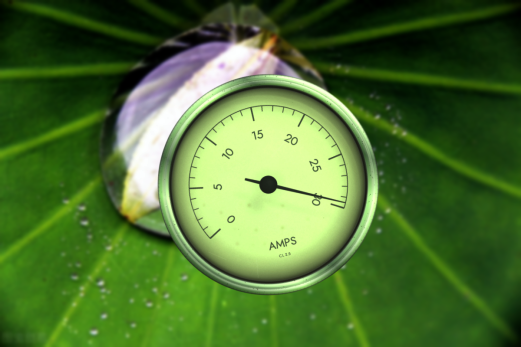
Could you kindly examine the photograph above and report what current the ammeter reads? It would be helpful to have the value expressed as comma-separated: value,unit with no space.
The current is 29.5,A
